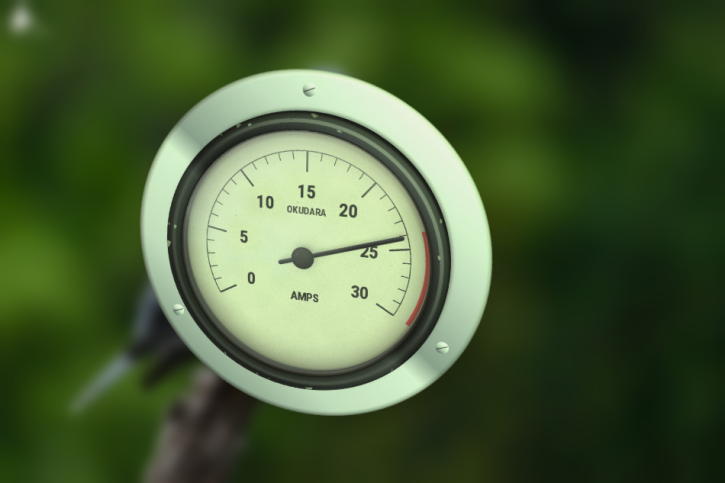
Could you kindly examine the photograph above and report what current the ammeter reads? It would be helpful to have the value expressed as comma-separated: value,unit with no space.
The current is 24,A
